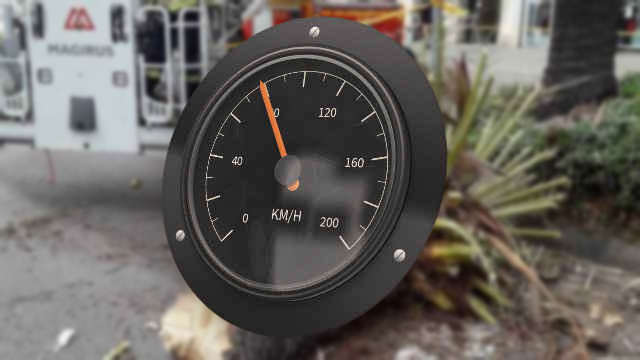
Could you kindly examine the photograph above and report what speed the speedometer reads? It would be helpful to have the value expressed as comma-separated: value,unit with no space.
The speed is 80,km/h
